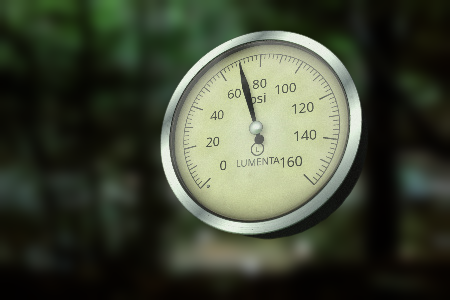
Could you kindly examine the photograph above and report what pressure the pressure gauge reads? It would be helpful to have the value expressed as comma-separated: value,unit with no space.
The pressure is 70,psi
